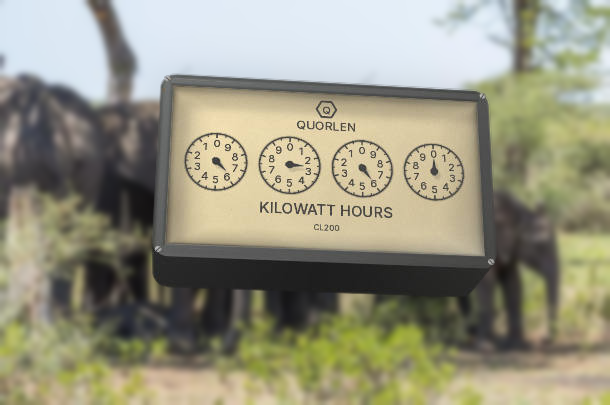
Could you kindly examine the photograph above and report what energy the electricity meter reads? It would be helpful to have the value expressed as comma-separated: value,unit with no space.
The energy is 6260,kWh
